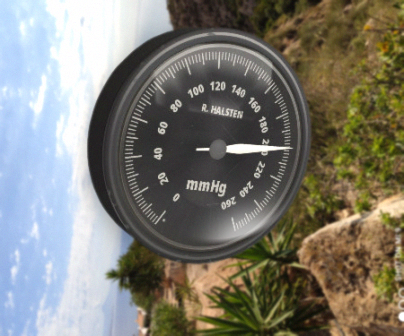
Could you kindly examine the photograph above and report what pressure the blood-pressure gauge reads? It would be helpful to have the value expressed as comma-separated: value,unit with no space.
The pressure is 200,mmHg
